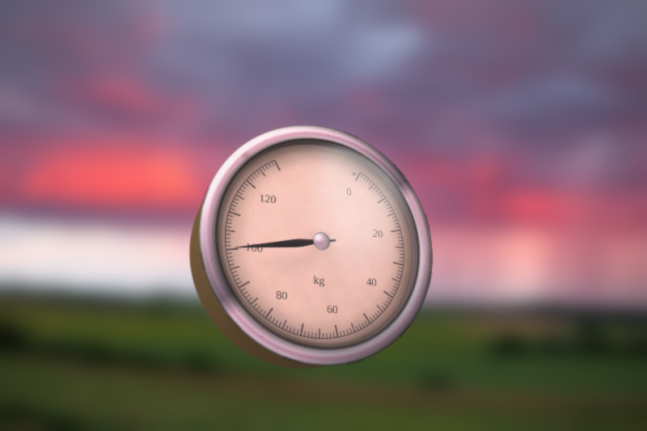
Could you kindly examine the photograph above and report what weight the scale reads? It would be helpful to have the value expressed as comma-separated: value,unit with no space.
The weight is 100,kg
